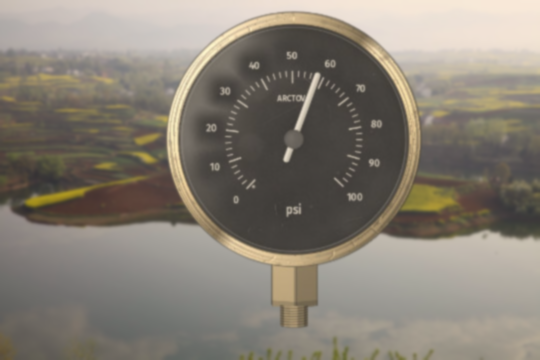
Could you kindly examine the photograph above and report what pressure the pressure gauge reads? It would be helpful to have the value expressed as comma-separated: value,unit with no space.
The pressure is 58,psi
